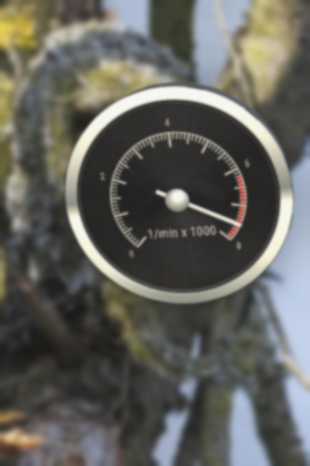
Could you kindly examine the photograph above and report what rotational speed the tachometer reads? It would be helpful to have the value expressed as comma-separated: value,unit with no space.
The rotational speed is 7500,rpm
